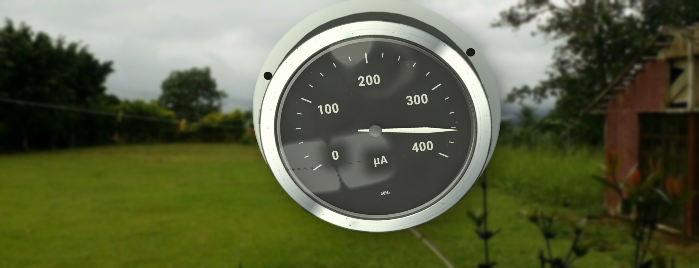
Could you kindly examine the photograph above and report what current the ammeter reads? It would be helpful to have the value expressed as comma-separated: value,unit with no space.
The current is 360,µA
